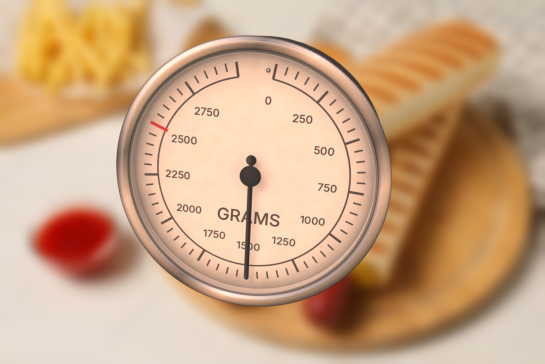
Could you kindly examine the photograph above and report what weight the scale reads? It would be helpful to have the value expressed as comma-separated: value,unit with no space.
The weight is 1500,g
